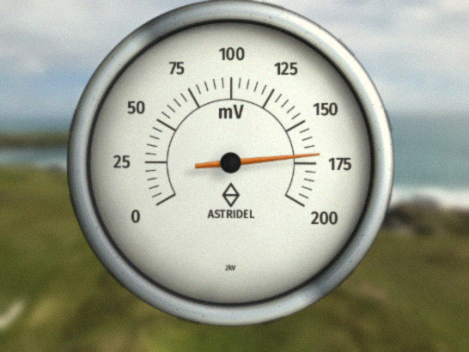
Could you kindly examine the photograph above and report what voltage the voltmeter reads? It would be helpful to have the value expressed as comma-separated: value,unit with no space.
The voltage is 170,mV
